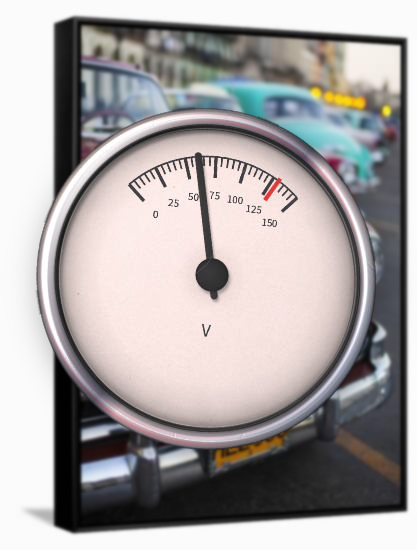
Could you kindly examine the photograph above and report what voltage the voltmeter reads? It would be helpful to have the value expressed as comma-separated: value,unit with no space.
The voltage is 60,V
